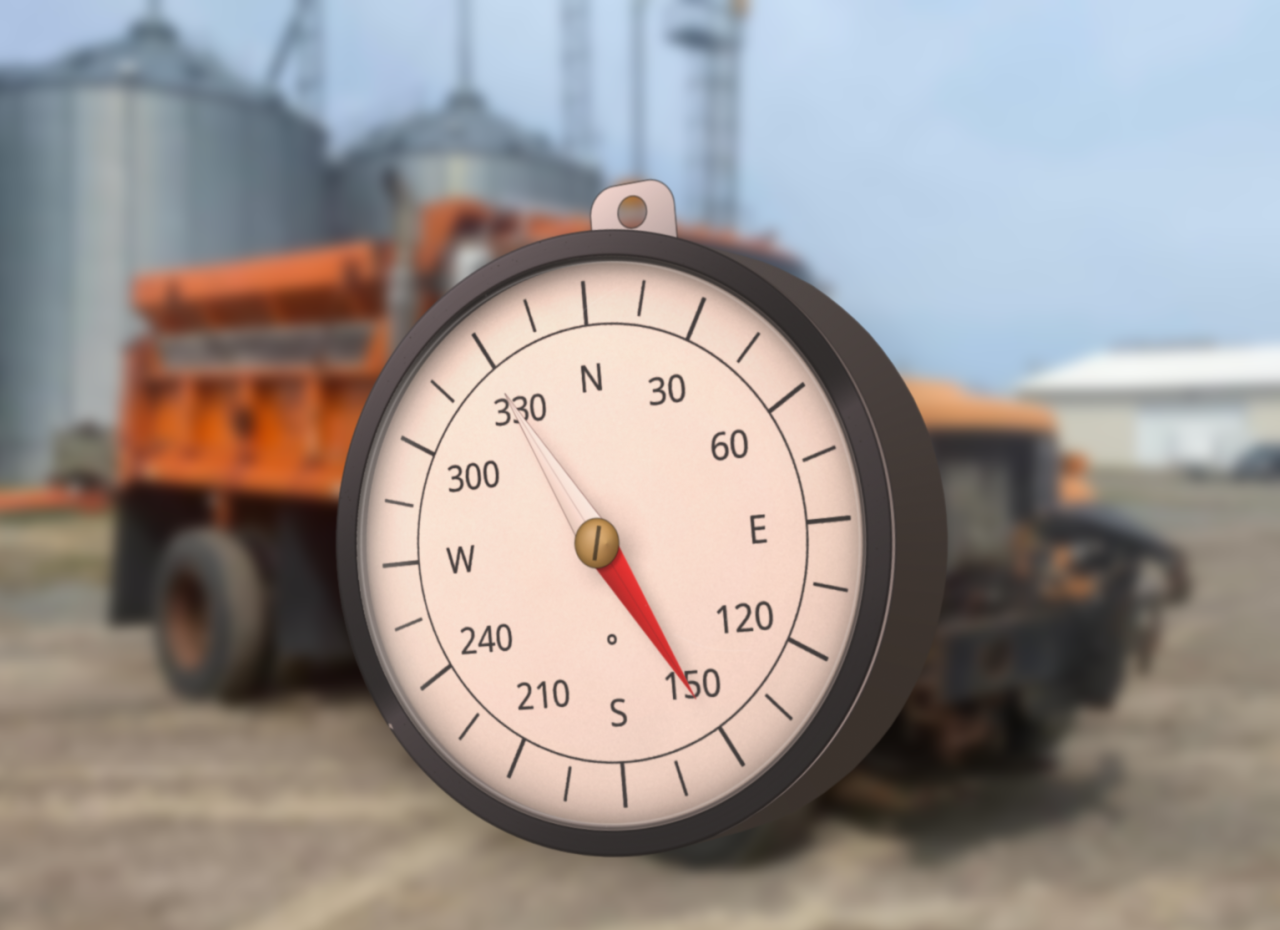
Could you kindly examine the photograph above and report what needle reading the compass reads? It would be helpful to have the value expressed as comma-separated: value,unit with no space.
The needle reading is 150,°
